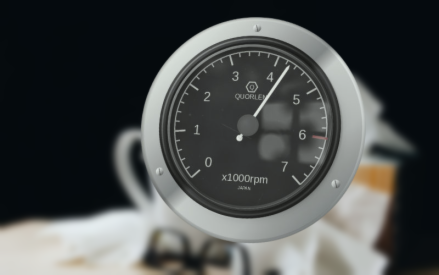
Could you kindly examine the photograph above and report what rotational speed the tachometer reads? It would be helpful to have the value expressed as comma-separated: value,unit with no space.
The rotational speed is 4300,rpm
